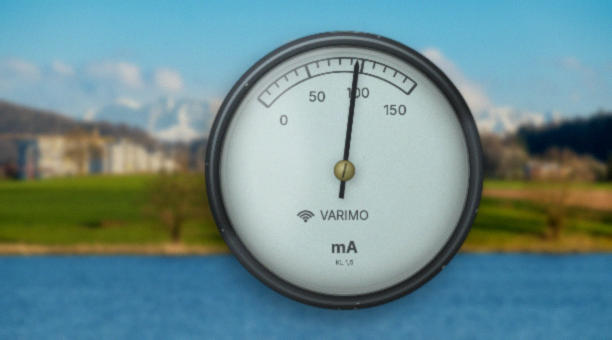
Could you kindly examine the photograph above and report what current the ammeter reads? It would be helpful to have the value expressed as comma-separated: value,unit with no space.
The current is 95,mA
